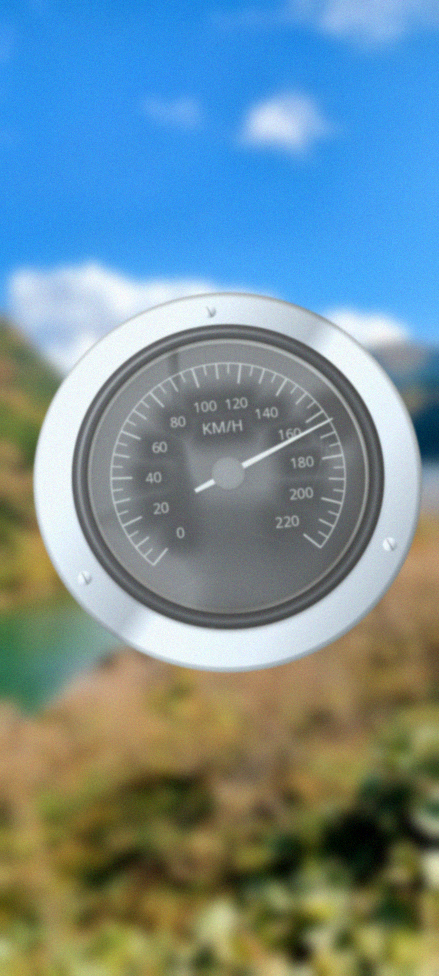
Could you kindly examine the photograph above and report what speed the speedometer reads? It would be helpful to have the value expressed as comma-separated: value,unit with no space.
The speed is 165,km/h
